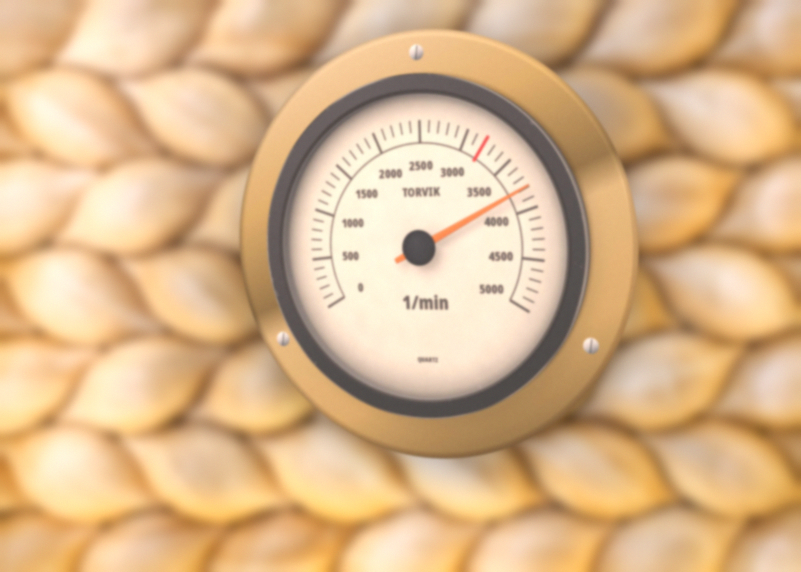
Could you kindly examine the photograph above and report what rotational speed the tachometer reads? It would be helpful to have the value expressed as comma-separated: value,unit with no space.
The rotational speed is 3800,rpm
